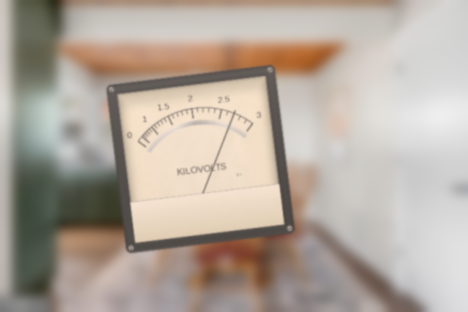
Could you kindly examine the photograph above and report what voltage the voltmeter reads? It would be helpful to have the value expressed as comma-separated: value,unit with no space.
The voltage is 2.7,kV
